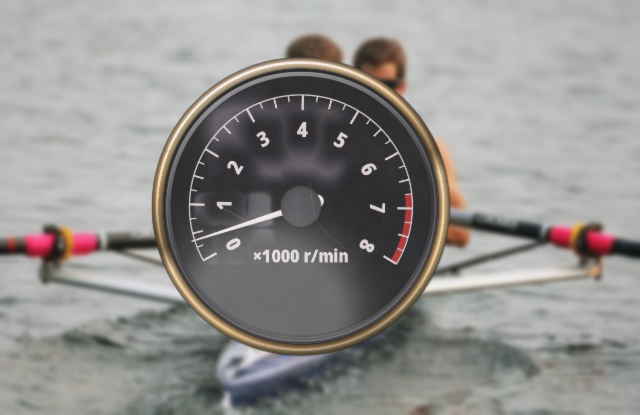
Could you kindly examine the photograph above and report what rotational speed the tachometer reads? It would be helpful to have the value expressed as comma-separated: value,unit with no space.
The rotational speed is 375,rpm
